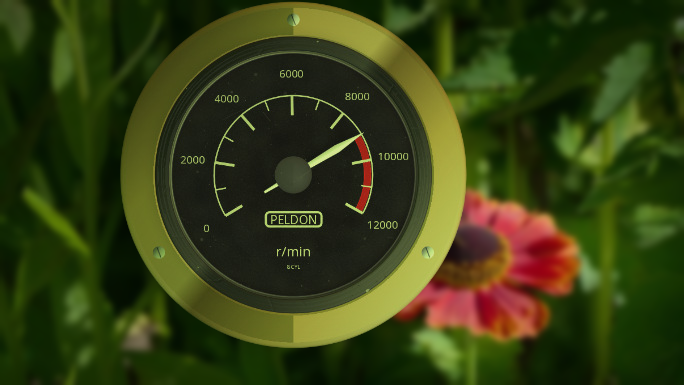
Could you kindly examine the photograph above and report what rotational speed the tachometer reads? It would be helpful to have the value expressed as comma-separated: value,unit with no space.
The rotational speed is 9000,rpm
